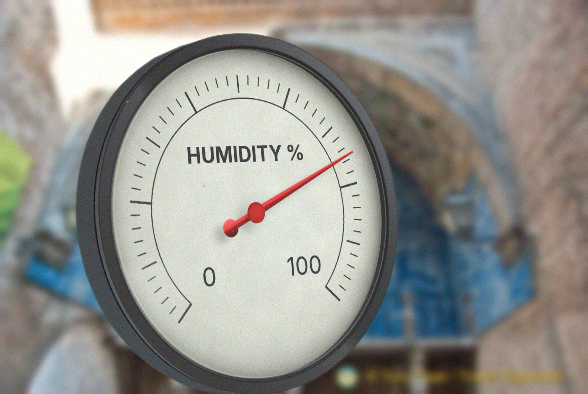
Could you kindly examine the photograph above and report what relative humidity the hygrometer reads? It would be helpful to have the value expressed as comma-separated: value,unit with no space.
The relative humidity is 75,%
